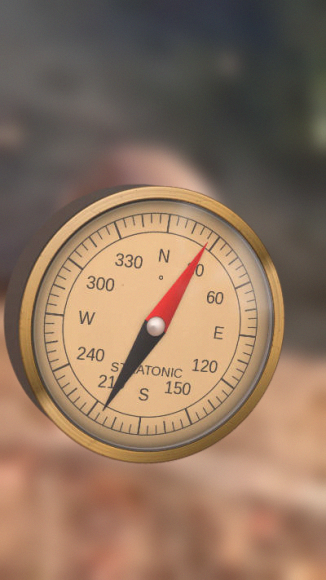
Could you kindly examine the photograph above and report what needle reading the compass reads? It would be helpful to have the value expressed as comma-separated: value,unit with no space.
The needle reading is 25,°
